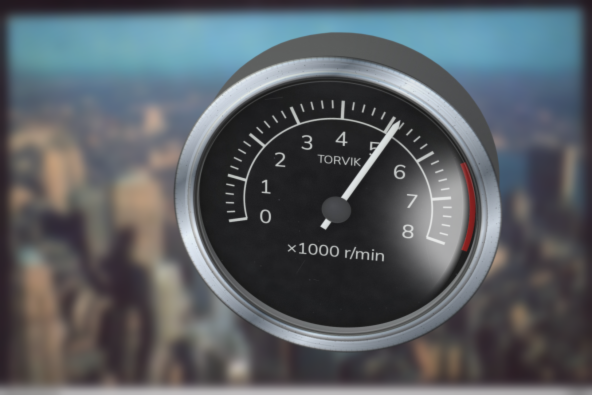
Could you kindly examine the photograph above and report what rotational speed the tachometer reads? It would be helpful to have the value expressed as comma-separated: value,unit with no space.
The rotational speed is 5100,rpm
